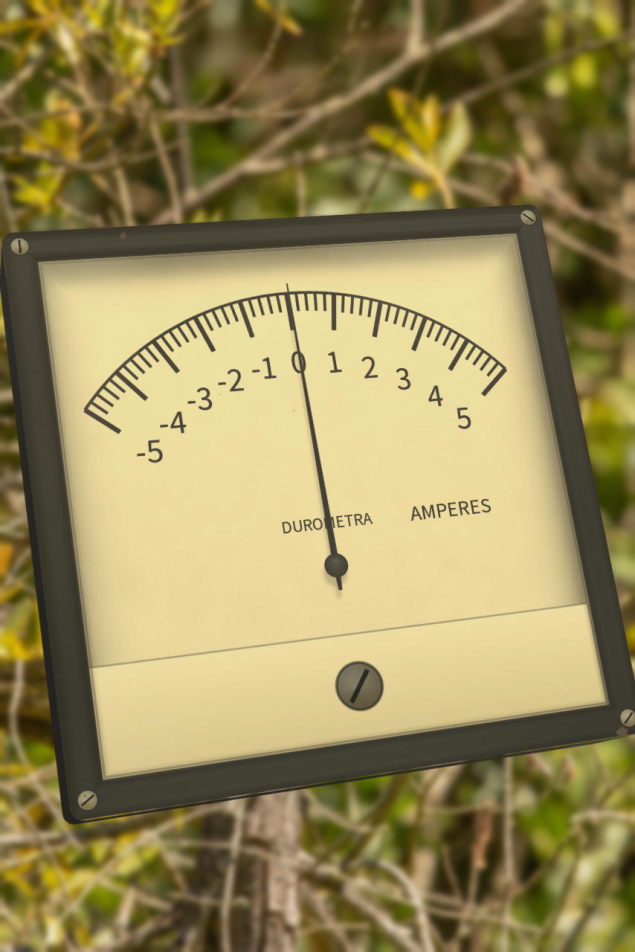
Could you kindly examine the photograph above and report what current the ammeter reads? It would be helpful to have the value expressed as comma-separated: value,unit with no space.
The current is 0,A
